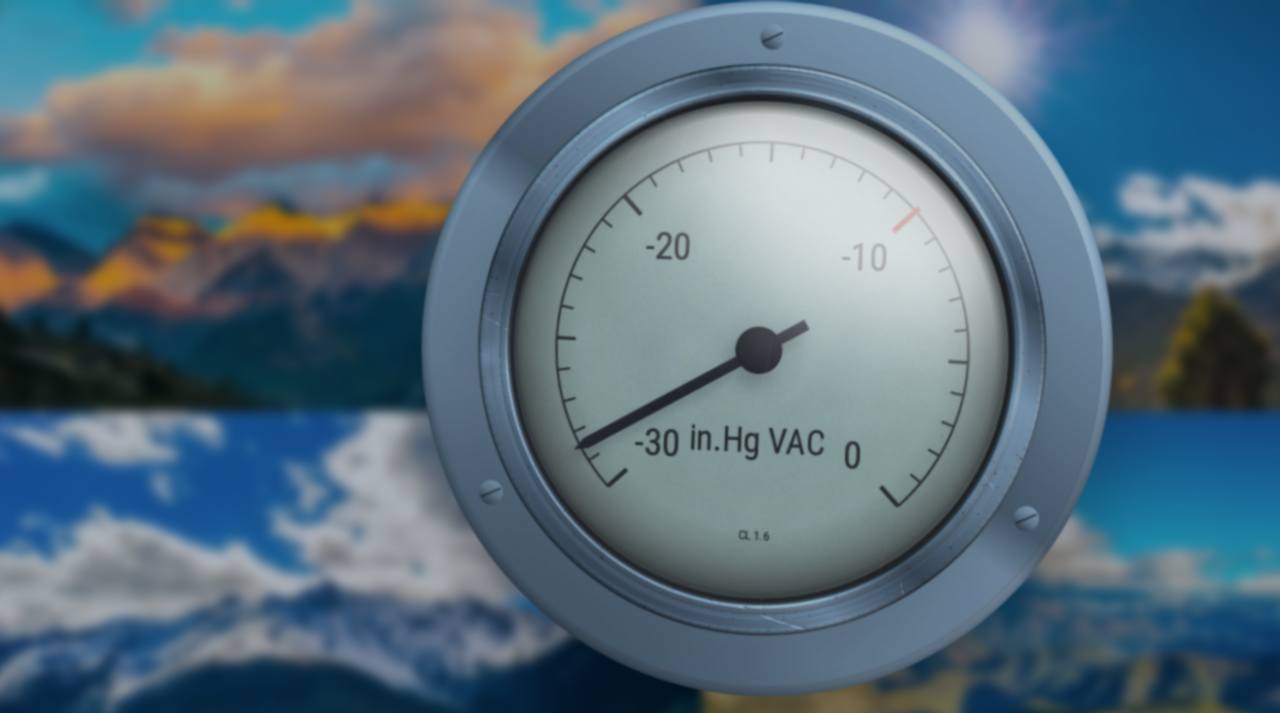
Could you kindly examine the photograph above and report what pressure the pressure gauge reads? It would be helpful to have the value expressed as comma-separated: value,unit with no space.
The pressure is -28.5,inHg
